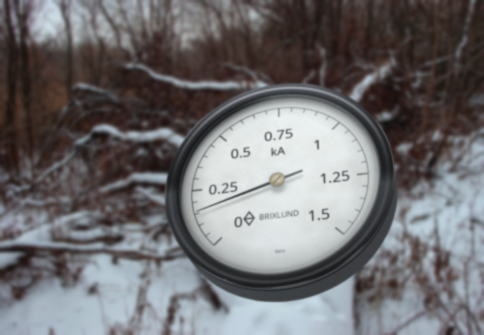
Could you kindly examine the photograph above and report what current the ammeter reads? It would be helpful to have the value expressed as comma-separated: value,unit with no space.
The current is 0.15,kA
